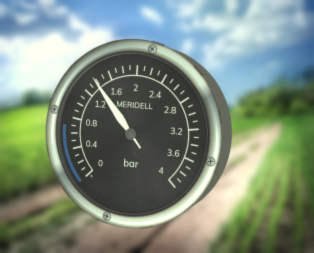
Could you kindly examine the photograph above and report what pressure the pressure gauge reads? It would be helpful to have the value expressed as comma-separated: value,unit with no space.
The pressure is 1.4,bar
